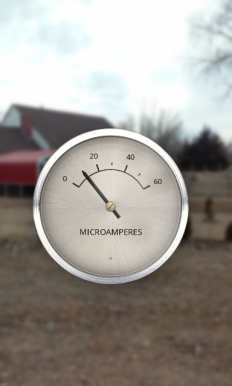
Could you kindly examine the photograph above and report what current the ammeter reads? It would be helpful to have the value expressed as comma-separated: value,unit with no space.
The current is 10,µA
